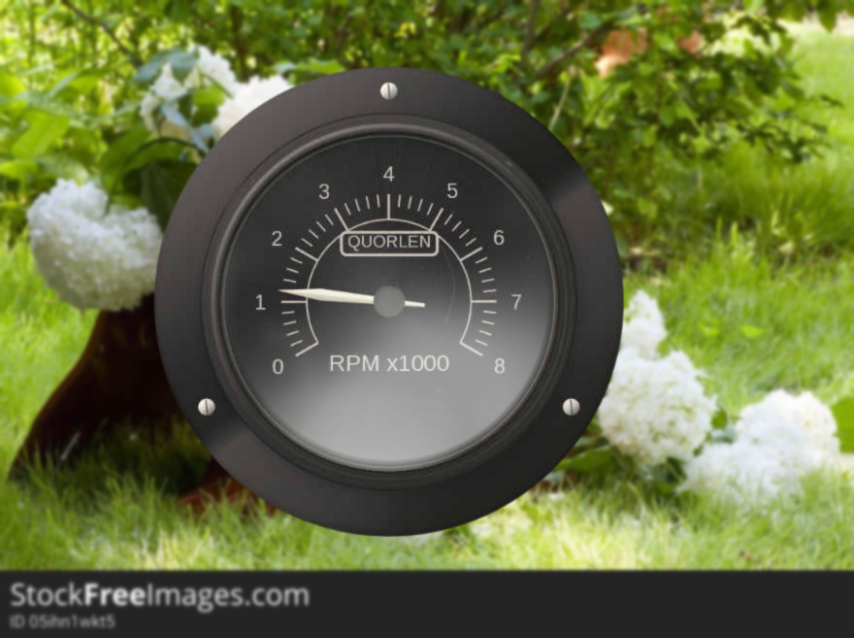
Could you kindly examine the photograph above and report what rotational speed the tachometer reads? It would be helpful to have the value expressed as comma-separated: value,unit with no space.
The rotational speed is 1200,rpm
